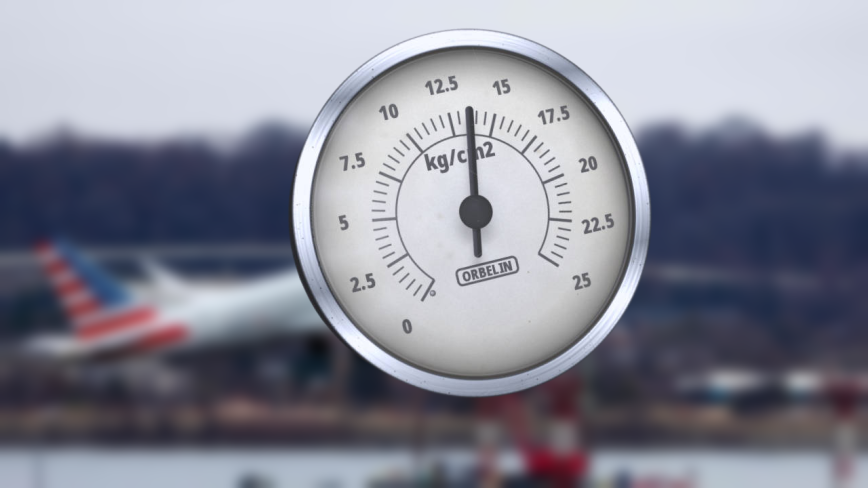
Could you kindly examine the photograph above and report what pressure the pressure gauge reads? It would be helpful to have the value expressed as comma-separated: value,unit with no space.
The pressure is 13.5,kg/cm²
